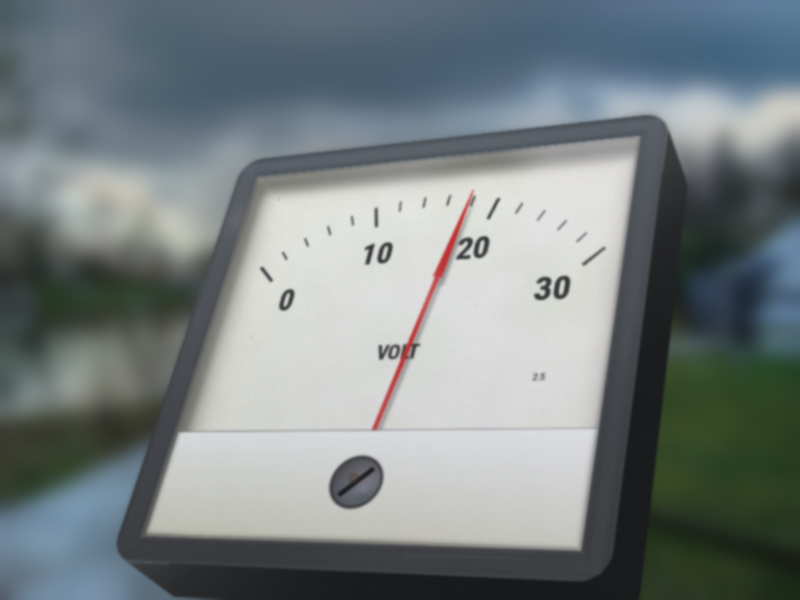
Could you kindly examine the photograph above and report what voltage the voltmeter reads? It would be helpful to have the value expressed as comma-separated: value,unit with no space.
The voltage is 18,V
